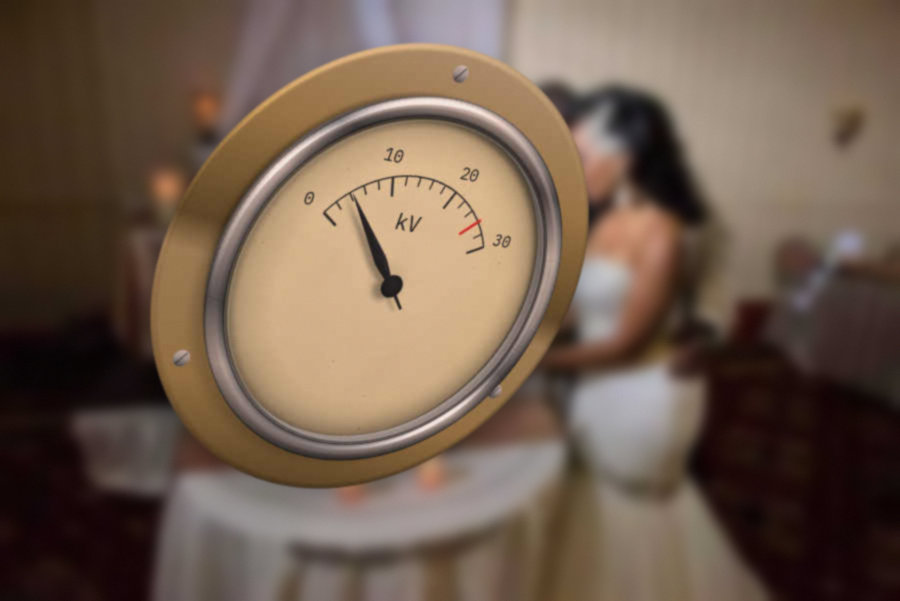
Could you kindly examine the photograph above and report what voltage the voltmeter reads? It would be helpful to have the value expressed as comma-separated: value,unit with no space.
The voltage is 4,kV
